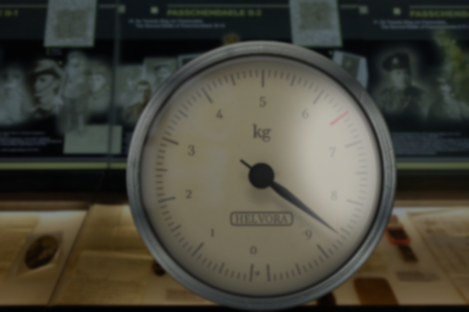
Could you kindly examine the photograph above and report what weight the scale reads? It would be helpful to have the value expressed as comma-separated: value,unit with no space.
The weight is 8.6,kg
